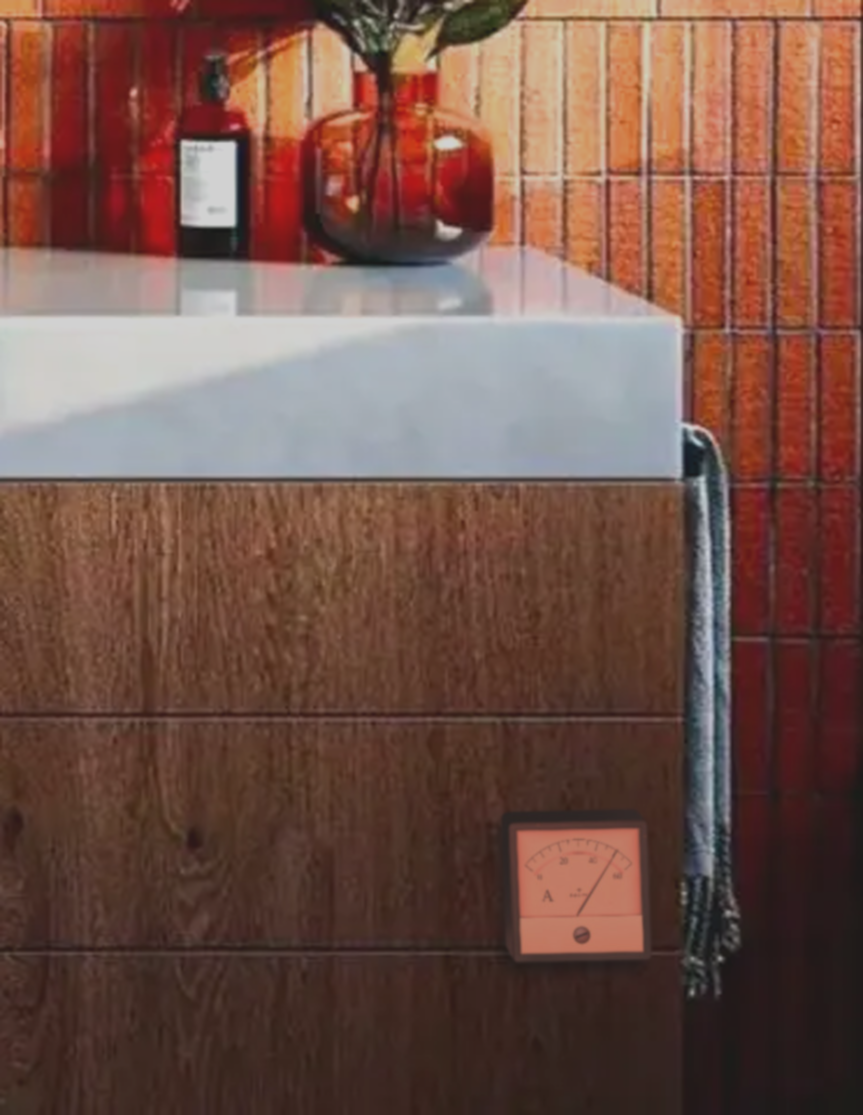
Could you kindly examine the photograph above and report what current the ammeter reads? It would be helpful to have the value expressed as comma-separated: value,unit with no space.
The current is 50,A
